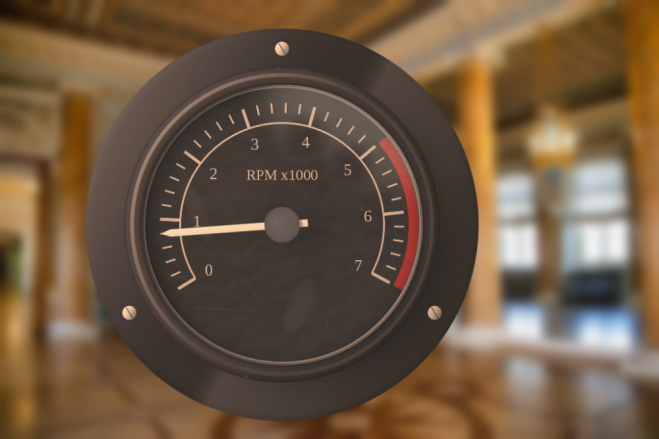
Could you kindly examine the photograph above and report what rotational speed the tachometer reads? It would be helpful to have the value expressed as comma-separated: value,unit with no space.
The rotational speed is 800,rpm
